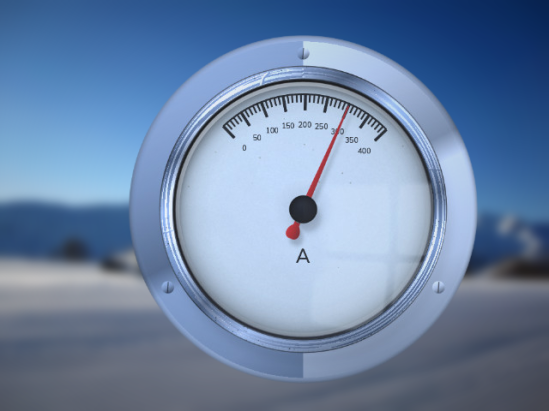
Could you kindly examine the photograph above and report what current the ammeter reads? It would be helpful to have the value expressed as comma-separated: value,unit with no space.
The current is 300,A
